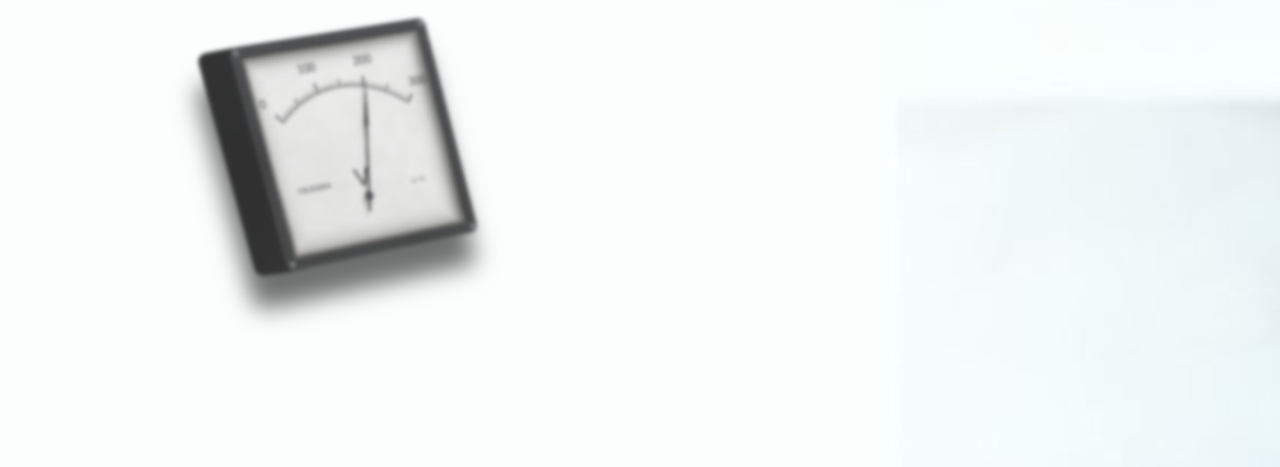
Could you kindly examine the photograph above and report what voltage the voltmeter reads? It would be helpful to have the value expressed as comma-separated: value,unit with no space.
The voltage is 200,V
